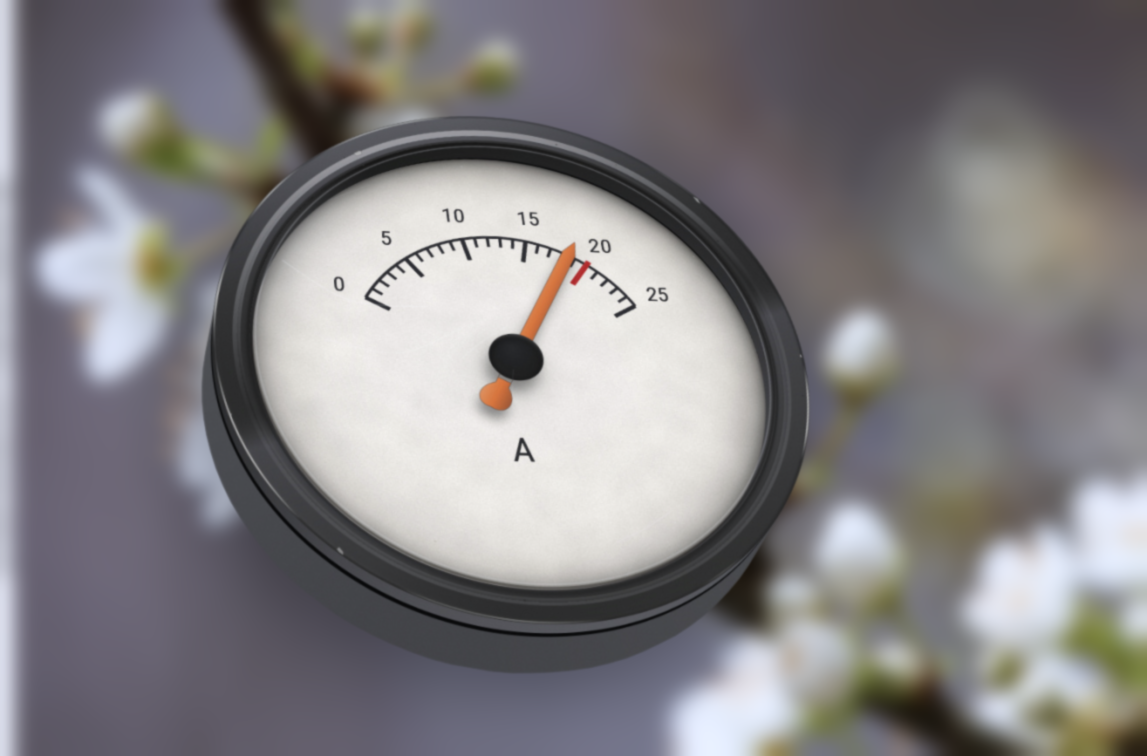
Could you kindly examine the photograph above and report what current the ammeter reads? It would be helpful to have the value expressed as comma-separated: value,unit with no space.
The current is 18.5,A
